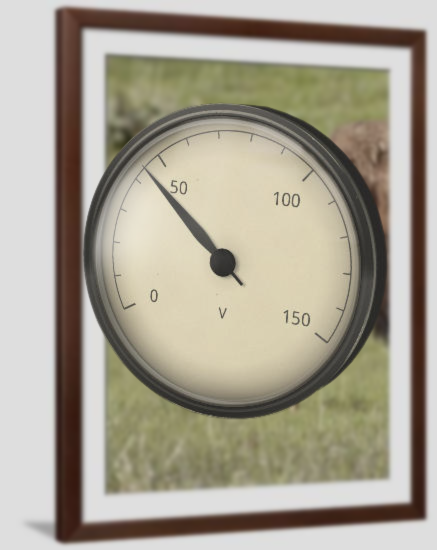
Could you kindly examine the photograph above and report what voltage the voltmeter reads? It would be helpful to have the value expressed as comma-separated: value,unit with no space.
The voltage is 45,V
